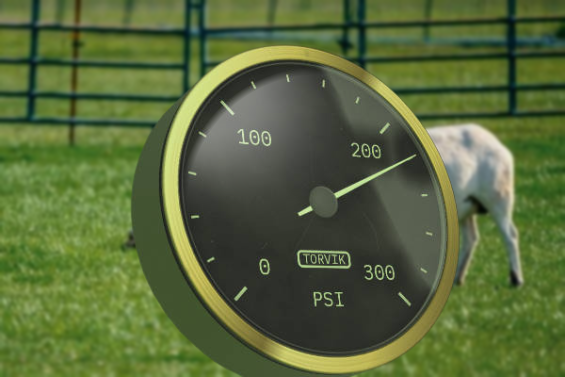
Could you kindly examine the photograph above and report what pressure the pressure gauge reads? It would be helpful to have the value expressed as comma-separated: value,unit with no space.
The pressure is 220,psi
